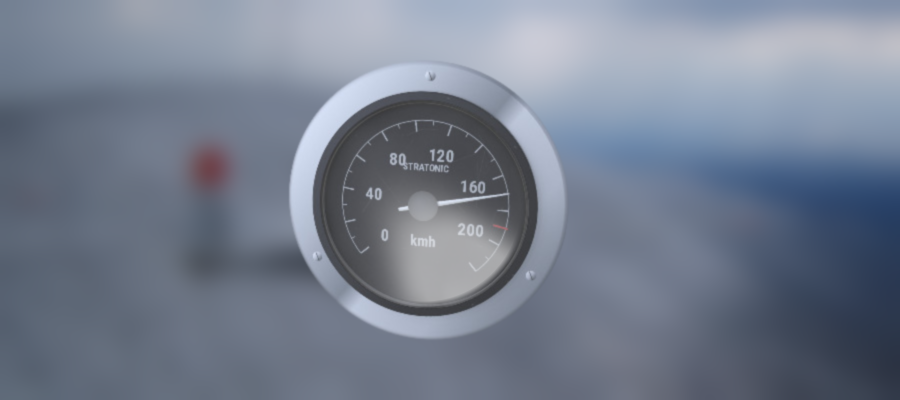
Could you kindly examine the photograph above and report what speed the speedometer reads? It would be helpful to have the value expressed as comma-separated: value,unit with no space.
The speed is 170,km/h
